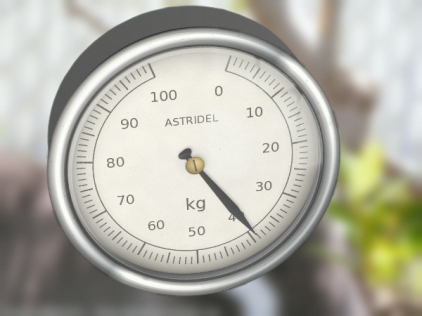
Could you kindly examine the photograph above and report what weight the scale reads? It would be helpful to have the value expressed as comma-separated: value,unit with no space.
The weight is 39,kg
